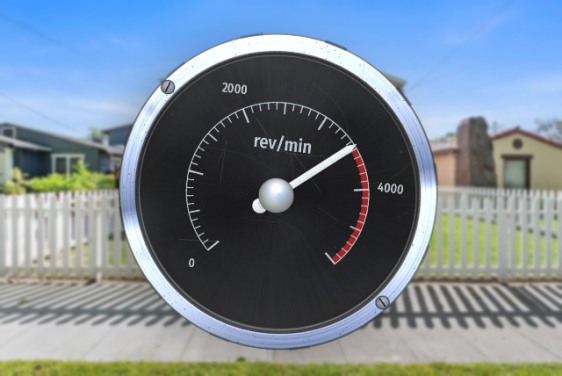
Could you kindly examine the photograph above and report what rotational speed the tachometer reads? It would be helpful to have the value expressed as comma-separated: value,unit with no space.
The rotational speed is 3450,rpm
